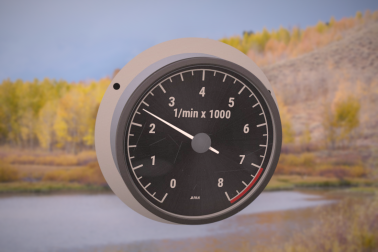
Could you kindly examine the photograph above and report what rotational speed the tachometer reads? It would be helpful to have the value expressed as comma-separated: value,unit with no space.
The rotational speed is 2375,rpm
